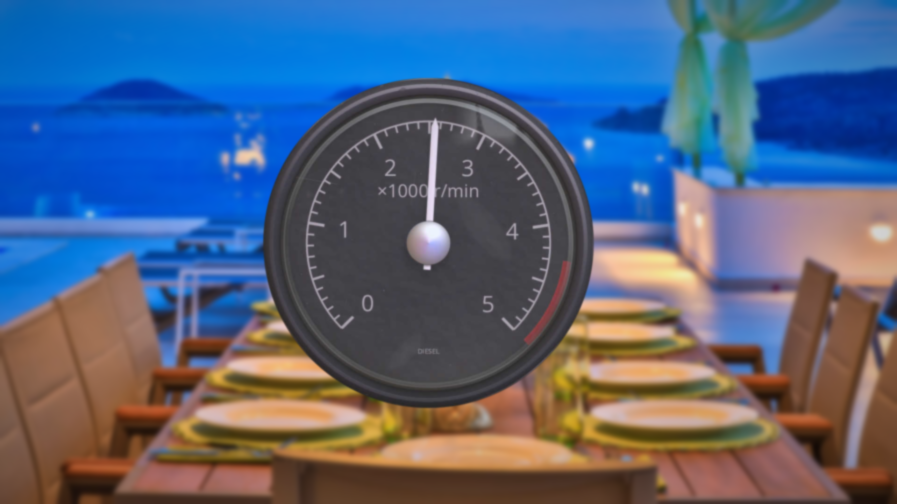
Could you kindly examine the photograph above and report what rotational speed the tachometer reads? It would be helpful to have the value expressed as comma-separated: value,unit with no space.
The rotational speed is 2550,rpm
